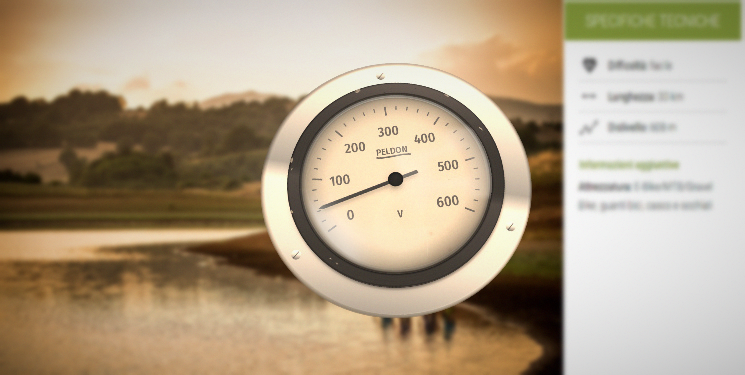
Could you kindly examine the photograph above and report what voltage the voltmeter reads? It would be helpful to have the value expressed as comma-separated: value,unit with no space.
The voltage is 40,V
